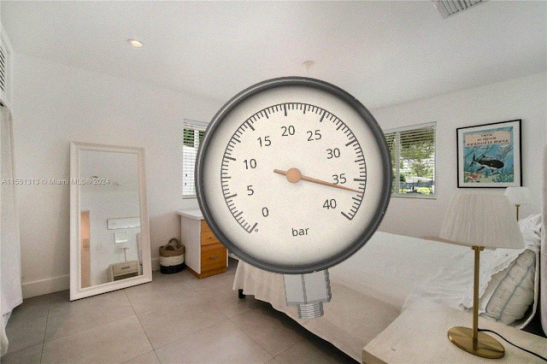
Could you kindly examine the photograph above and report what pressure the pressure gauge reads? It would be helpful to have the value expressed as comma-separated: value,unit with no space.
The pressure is 36.5,bar
